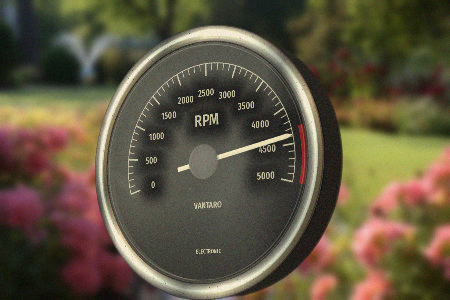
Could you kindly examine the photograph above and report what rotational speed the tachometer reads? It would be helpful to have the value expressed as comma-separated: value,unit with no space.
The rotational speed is 4400,rpm
